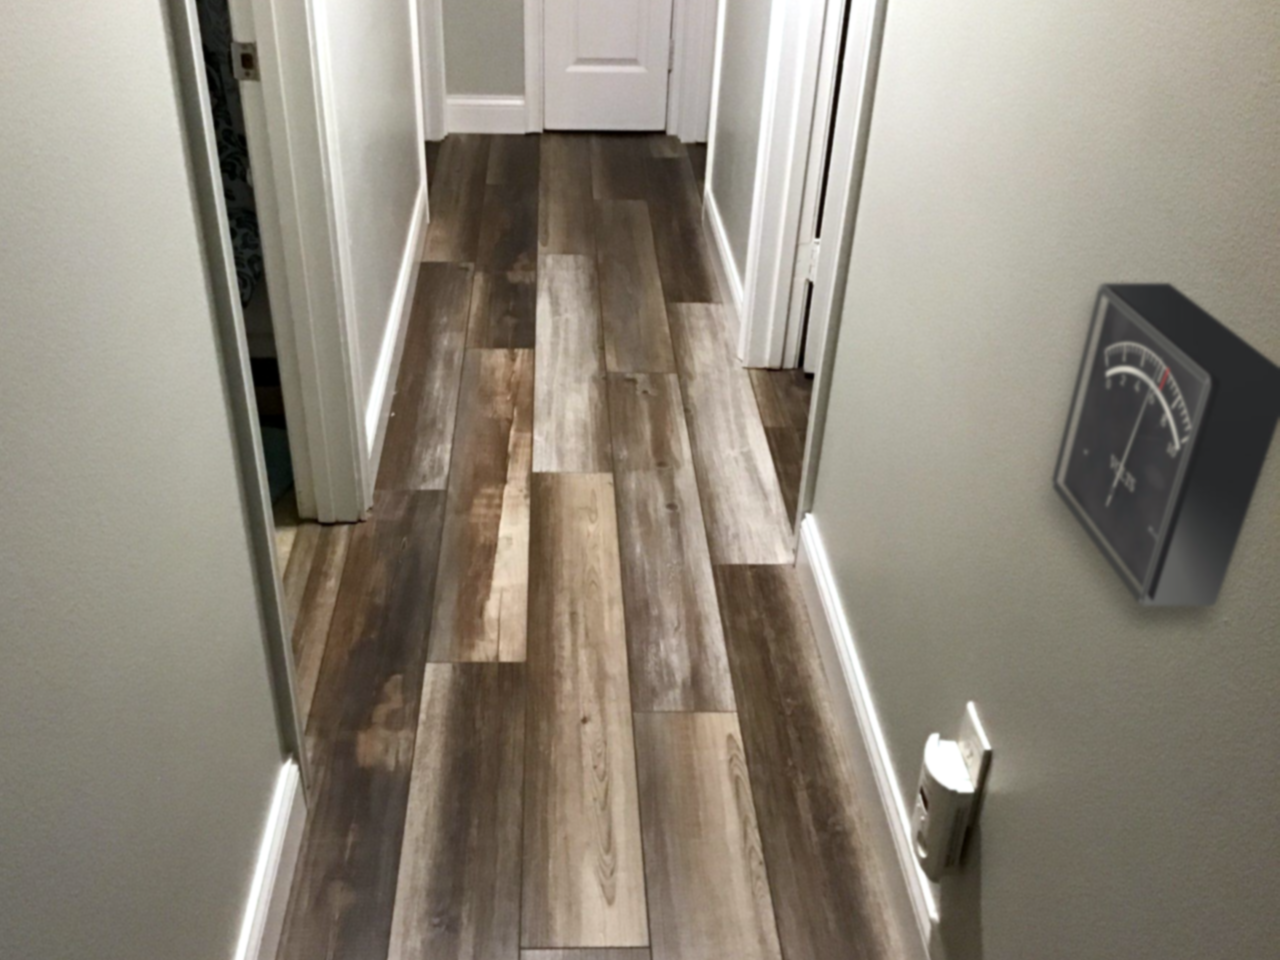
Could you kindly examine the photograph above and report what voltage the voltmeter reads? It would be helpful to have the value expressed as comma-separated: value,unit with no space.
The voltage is 6,V
